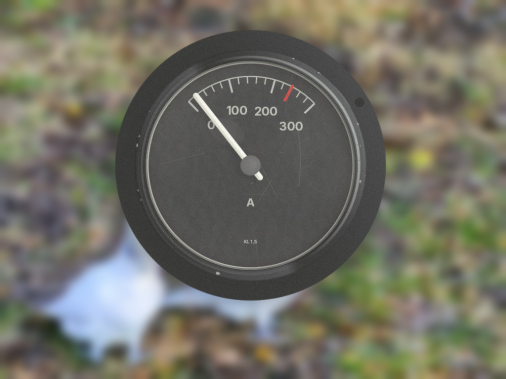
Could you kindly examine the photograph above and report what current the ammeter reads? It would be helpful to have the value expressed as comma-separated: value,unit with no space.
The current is 20,A
